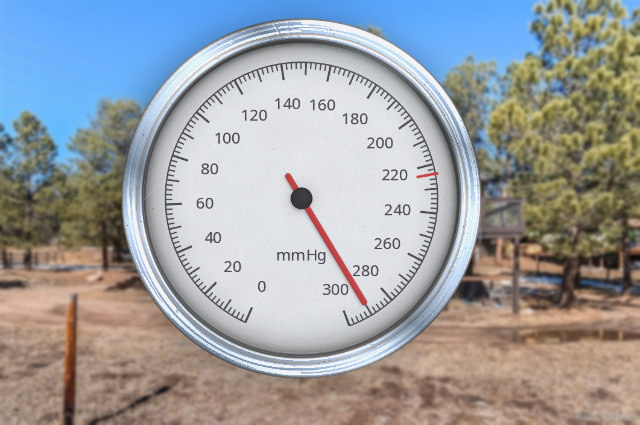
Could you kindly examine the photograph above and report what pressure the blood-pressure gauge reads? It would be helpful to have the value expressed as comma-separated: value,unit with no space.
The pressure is 290,mmHg
